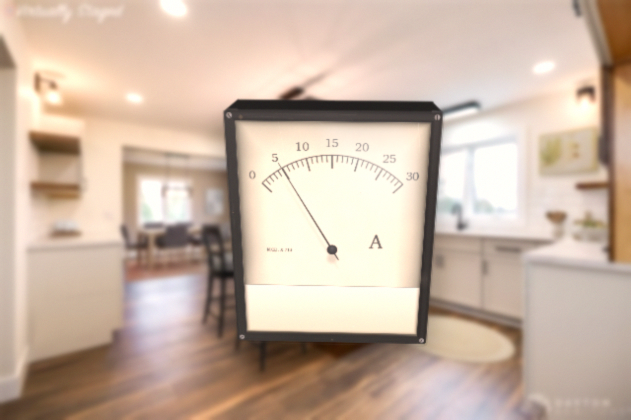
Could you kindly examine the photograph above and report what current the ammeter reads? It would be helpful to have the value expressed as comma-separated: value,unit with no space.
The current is 5,A
